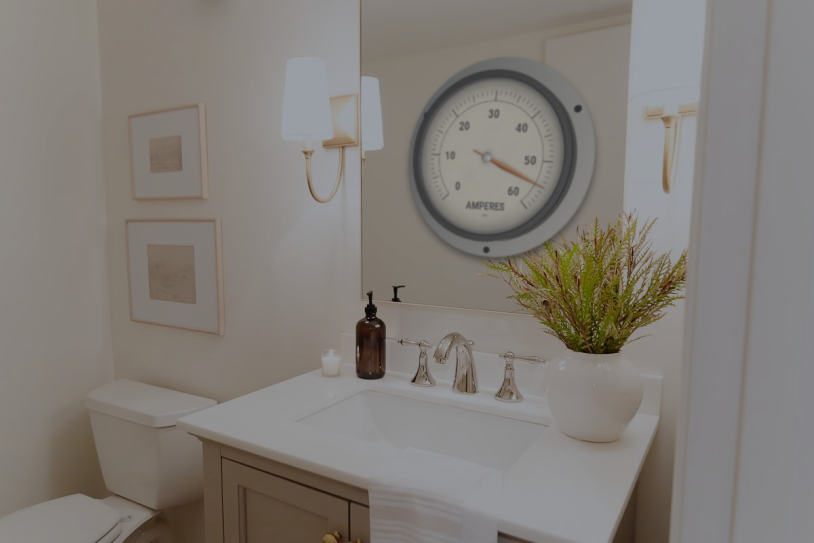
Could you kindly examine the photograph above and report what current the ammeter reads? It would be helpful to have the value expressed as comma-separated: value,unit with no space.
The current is 55,A
